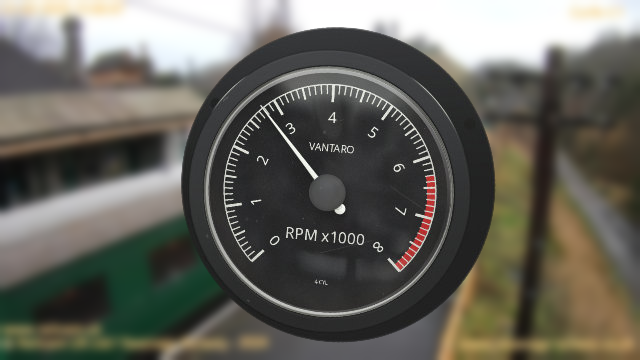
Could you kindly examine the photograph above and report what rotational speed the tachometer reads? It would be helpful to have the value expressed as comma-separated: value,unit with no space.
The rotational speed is 2800,rpm
